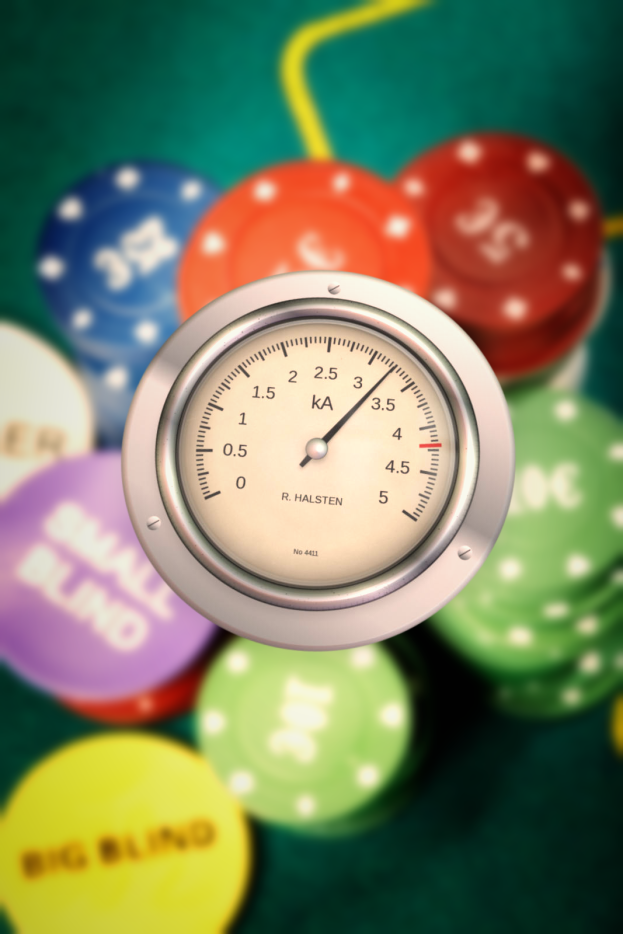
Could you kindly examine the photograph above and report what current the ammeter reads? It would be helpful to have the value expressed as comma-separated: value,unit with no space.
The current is 3.25,kA
